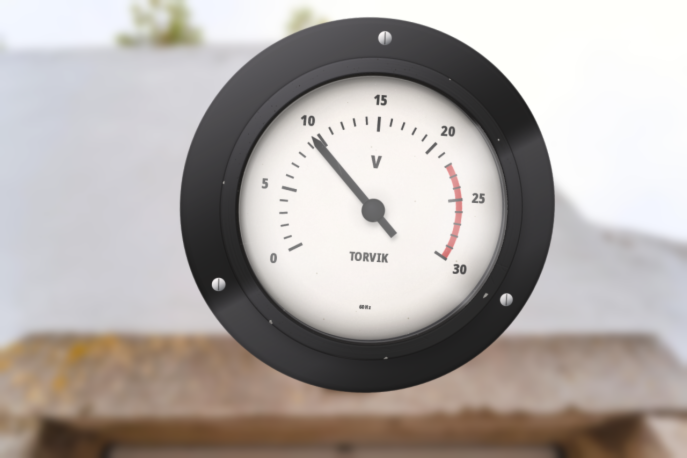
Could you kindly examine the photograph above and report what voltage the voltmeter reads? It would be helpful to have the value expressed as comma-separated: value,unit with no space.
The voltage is 9.5,V
